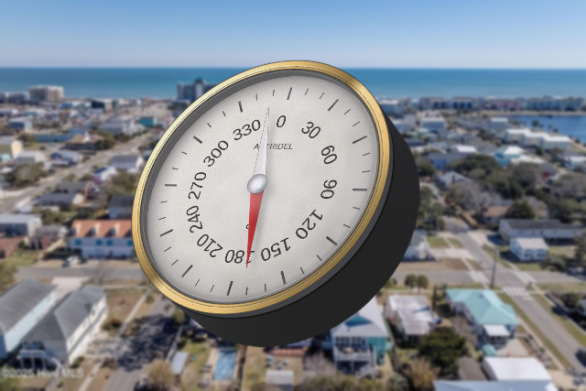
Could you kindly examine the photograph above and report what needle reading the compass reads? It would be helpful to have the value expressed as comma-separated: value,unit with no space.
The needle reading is 170,°
